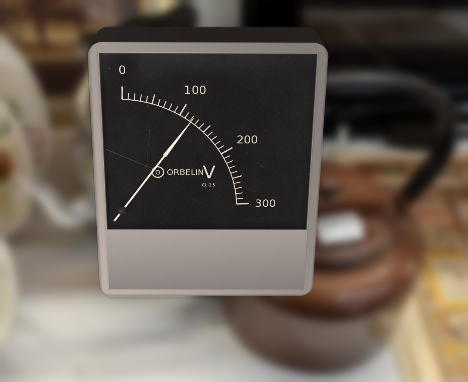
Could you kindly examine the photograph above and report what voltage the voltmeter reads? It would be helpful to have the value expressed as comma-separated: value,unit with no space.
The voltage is 120,V
